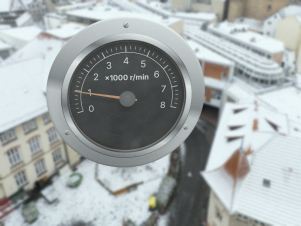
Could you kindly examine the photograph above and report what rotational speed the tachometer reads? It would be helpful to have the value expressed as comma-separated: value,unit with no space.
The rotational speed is 1000,rpm
